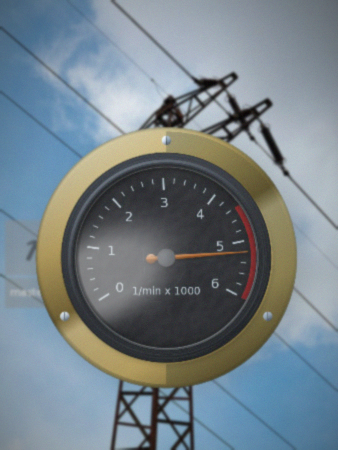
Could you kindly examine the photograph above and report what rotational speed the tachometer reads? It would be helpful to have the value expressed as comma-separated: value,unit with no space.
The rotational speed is 5200,rpm
